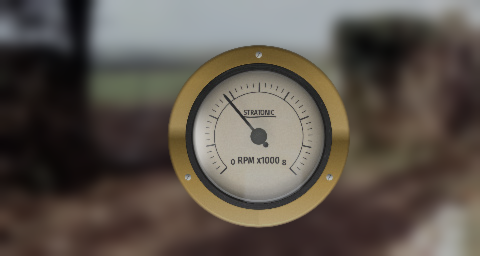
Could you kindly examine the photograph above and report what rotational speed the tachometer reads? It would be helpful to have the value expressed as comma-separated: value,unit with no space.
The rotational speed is 2800,rpm
